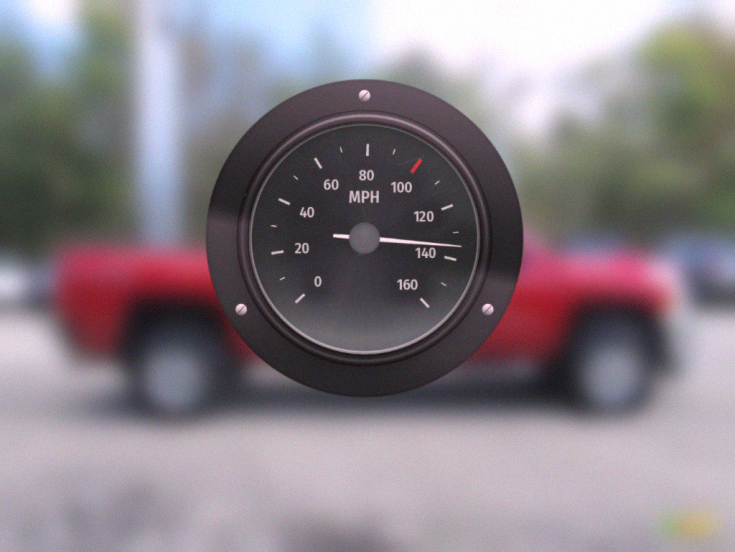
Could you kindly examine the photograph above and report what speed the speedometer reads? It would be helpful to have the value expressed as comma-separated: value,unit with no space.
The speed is 135,mph
